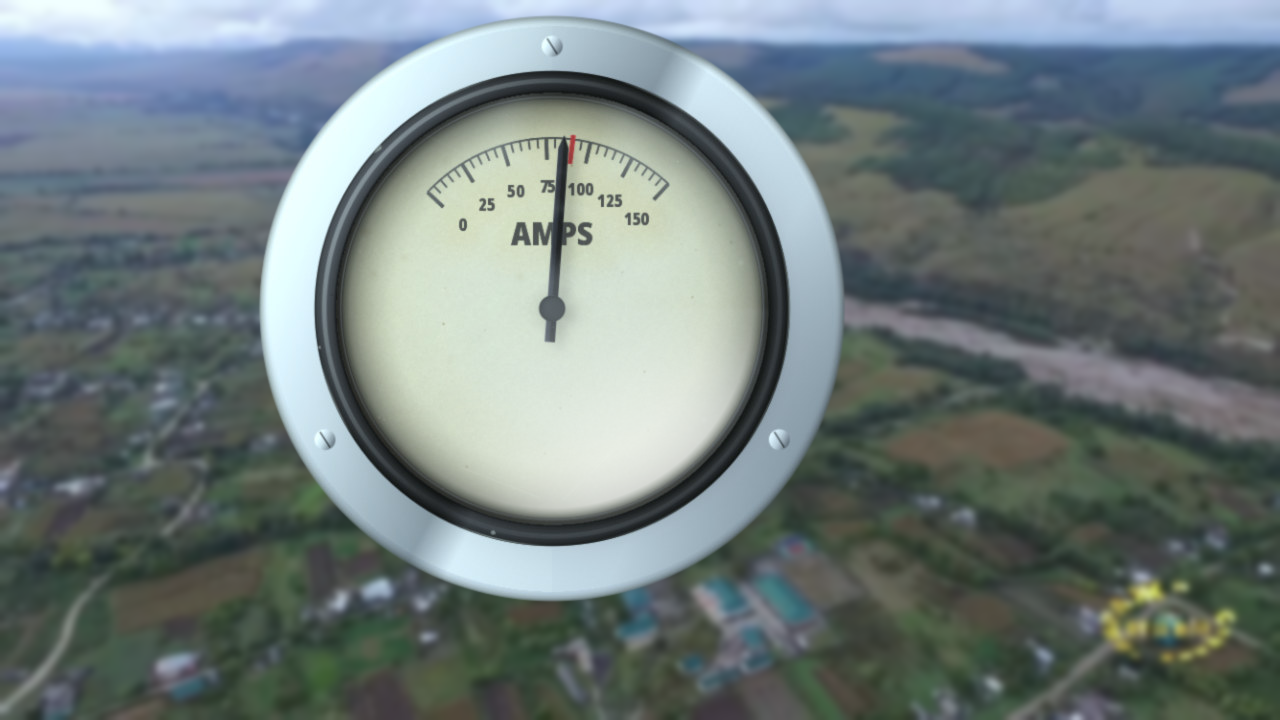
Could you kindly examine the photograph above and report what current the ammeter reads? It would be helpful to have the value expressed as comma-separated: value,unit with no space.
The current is 85,A
